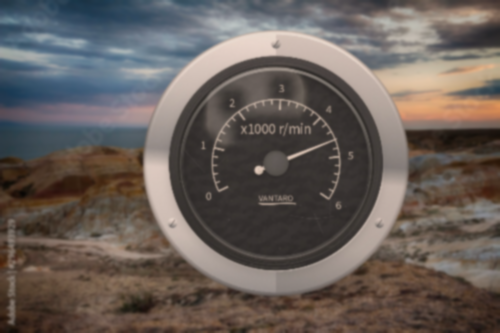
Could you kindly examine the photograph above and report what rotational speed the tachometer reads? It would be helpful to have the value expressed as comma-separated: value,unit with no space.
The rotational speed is 4600,rpm
